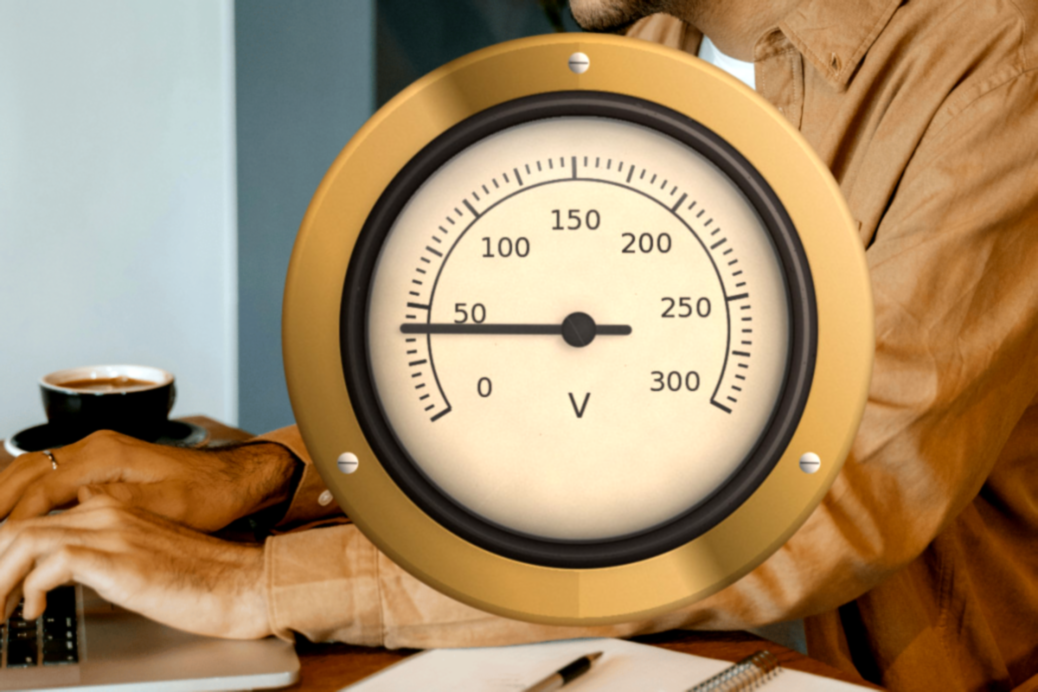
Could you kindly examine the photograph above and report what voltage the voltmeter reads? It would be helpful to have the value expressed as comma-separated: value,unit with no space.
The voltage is 40,V
